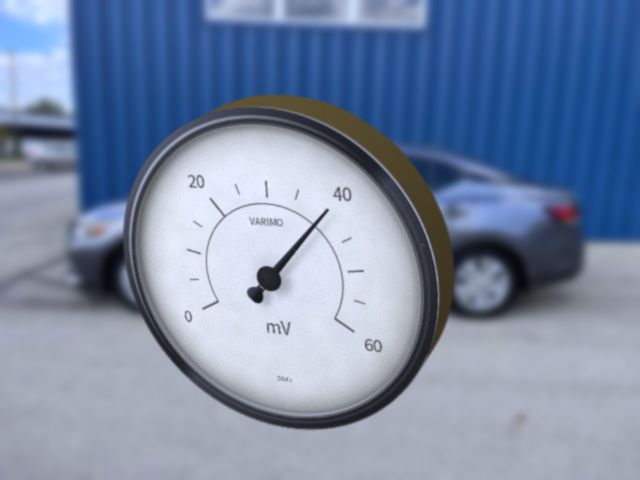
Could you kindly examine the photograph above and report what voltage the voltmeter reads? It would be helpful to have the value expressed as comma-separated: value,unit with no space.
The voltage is 40,mV
